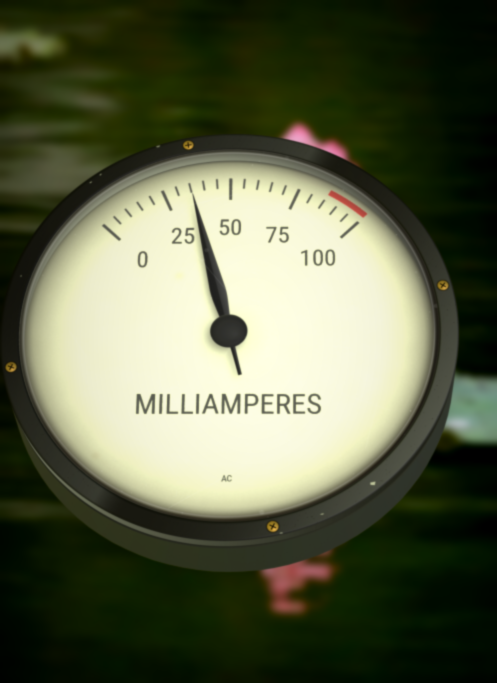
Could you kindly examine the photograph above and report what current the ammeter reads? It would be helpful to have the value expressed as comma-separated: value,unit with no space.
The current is 35,mA
